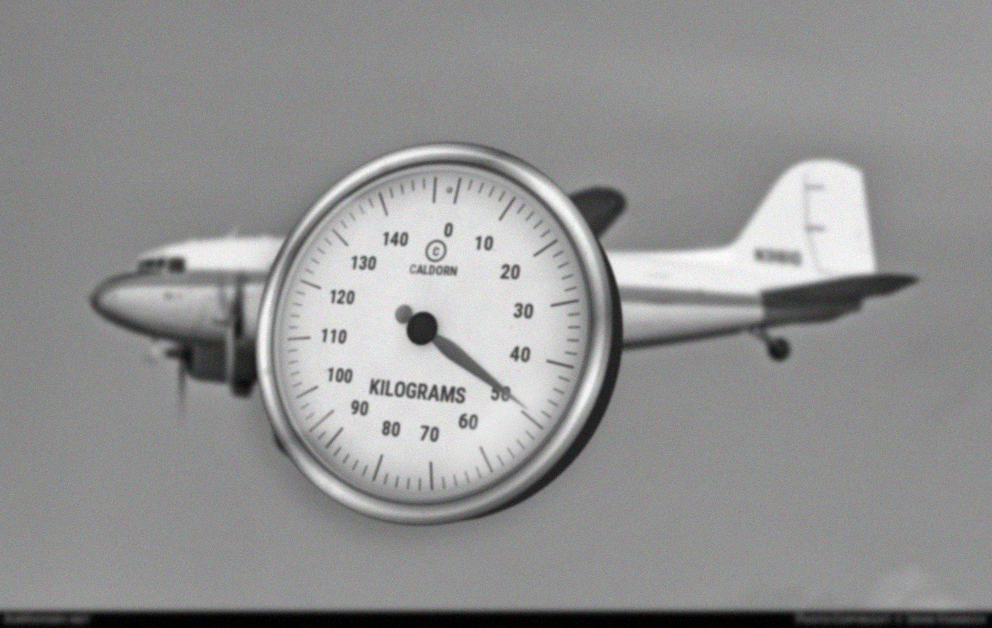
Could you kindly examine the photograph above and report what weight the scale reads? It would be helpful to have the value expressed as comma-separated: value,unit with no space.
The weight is 49,kg
